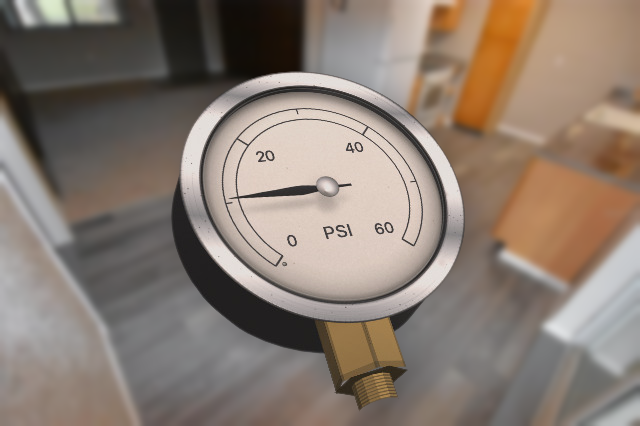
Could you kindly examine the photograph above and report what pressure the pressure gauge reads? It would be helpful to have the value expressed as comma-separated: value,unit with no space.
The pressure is 10,psi
